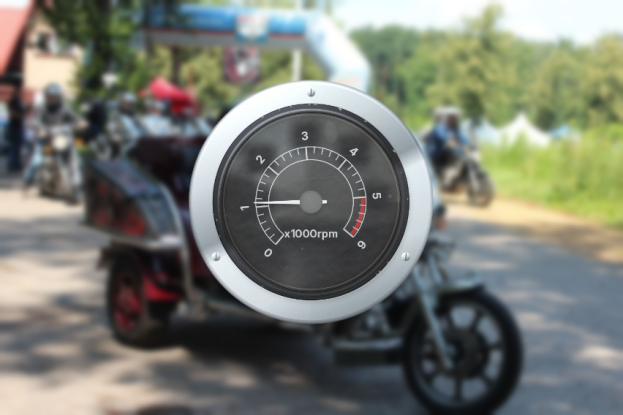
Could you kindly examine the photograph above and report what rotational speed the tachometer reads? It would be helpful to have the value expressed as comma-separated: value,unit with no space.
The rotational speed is 1100,rpm
